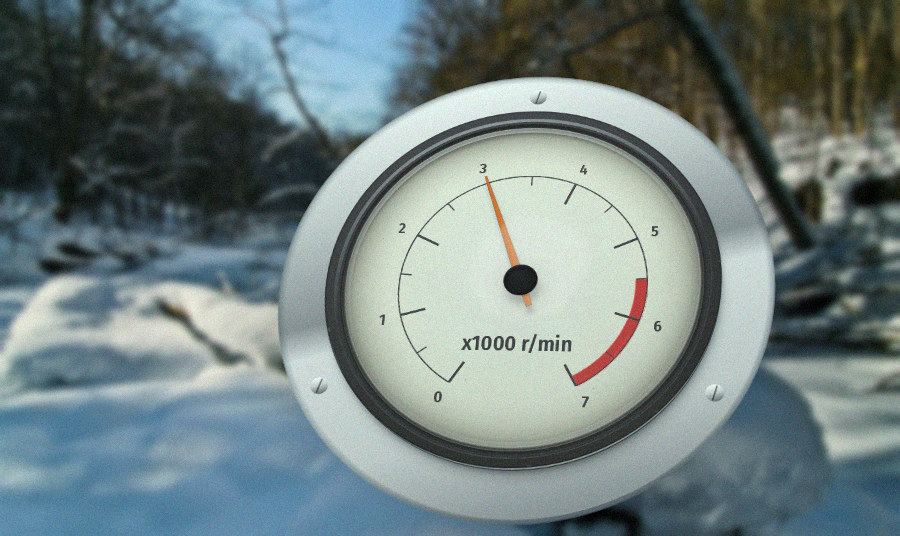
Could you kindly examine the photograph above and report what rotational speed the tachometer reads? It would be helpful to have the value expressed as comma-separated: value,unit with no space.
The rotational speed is 3000,rpm
